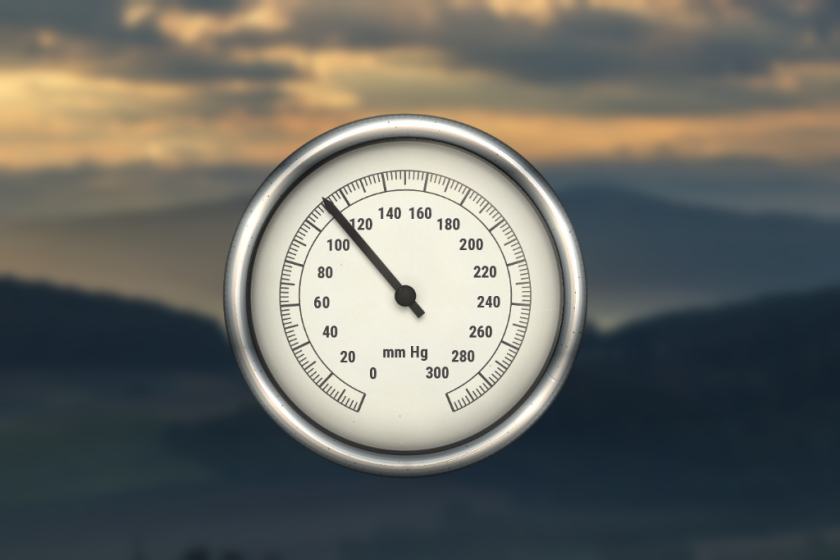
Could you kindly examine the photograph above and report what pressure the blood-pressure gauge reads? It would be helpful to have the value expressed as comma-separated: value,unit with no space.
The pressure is 112,mmHg
